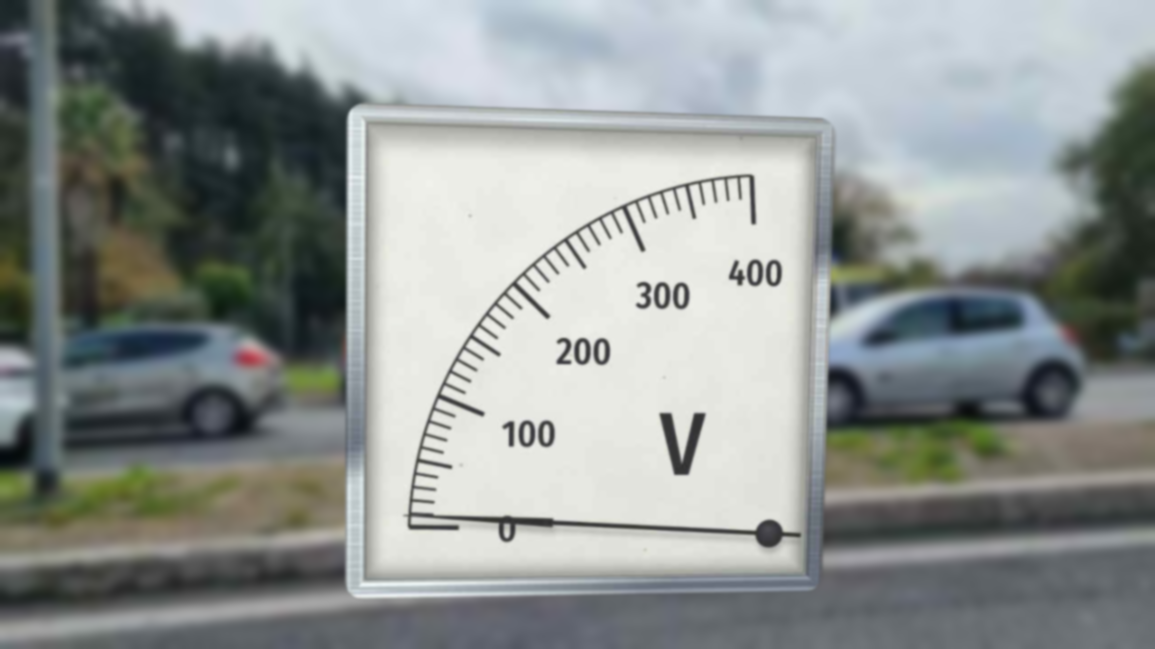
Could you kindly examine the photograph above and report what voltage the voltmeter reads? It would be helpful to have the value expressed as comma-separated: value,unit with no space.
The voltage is 10,V
